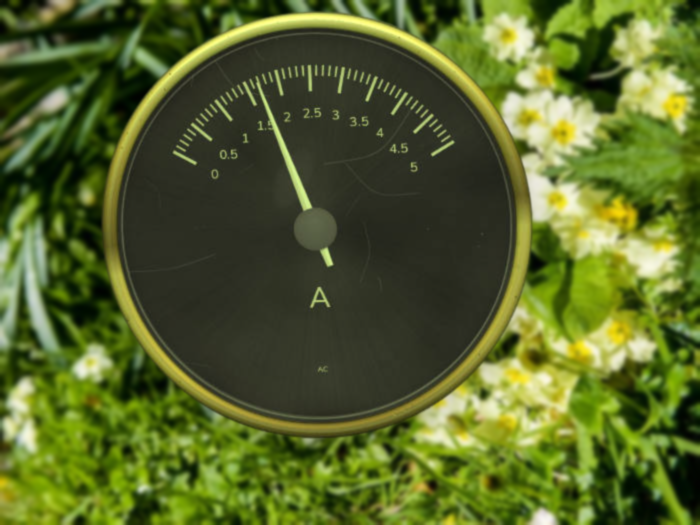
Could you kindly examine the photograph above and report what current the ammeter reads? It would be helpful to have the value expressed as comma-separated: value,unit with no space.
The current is 1.7,A
